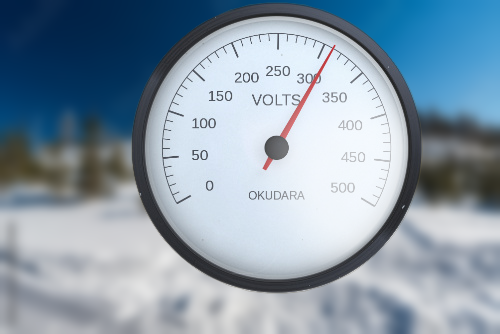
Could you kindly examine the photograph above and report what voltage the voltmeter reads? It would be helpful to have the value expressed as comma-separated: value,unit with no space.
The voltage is 310,V
